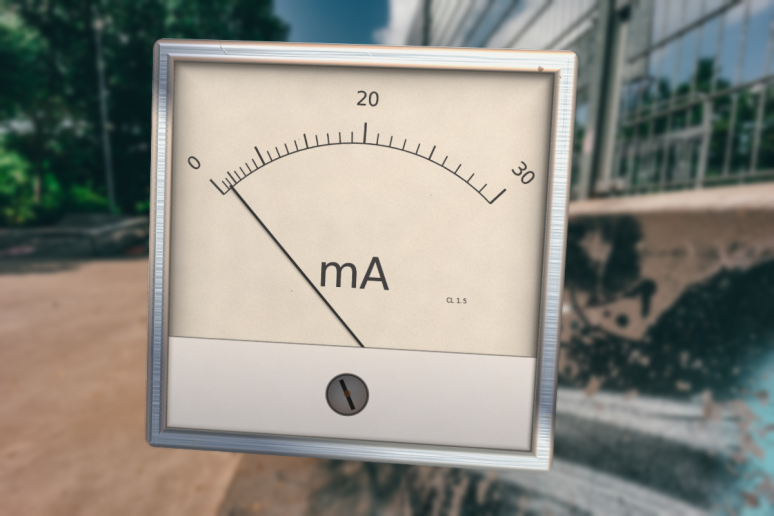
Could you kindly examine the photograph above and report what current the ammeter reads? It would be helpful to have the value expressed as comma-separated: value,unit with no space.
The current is 4,mA
